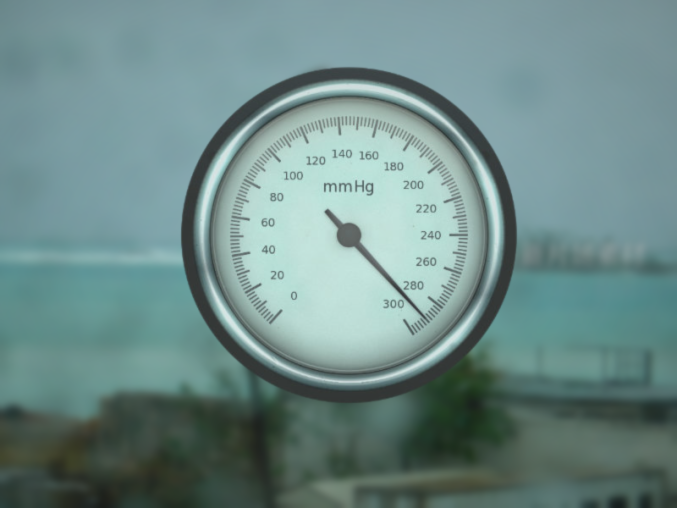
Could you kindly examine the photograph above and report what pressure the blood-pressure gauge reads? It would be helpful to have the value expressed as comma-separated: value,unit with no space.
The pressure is 290,mmHg
